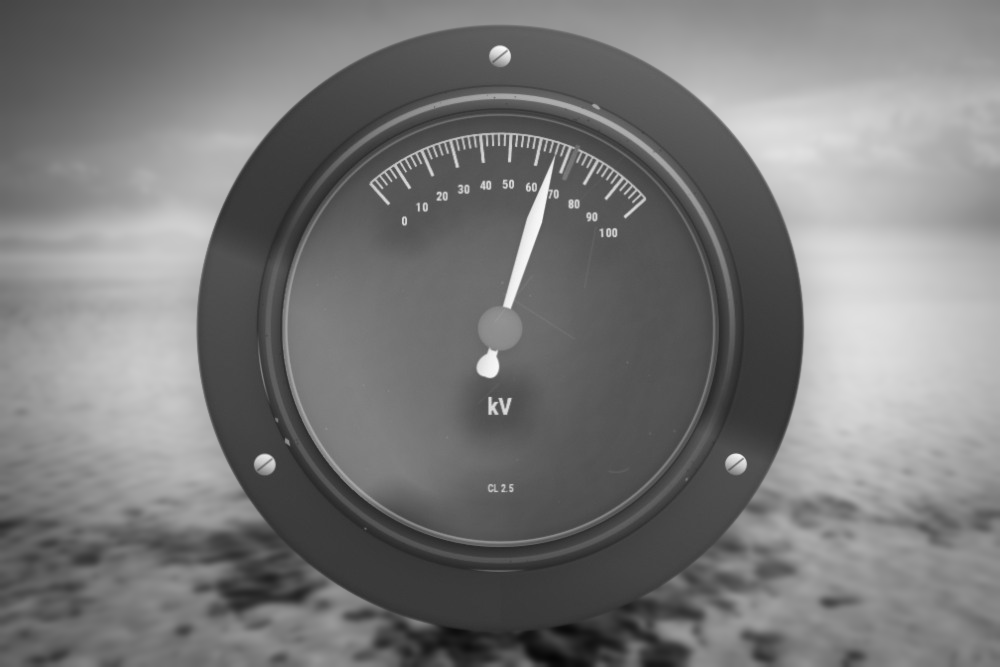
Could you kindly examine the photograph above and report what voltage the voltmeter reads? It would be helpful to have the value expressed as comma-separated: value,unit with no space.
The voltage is 66,kV
